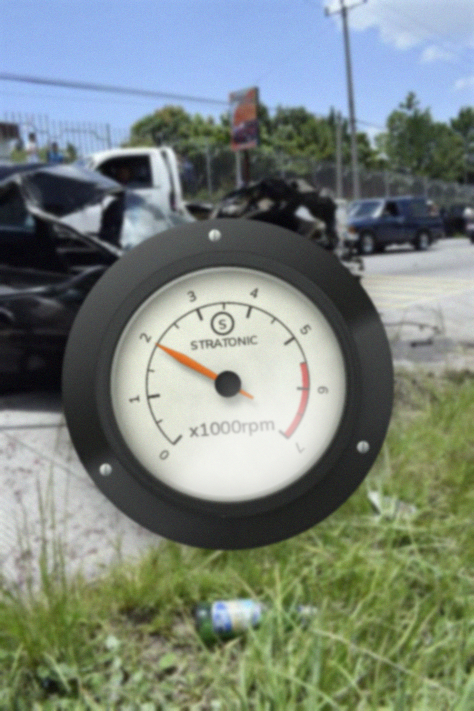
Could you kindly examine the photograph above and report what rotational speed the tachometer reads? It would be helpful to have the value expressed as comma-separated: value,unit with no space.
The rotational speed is 2000,rpm
